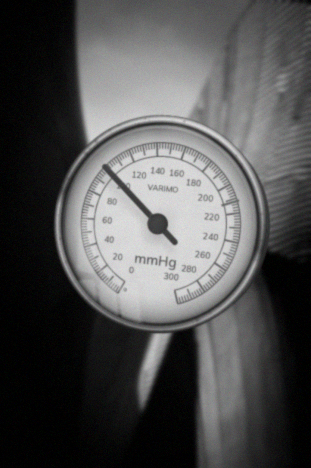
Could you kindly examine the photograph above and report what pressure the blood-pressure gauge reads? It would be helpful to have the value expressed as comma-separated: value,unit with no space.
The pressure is 100,mmHg
